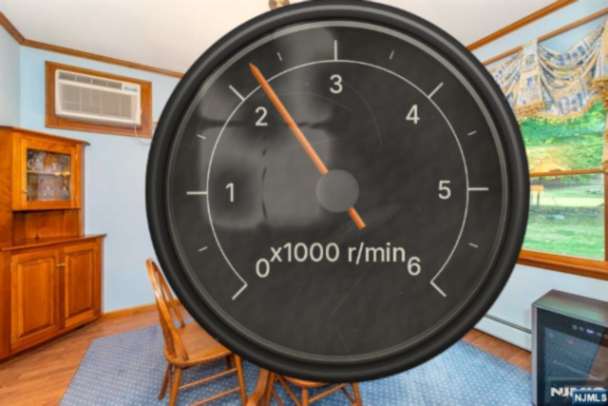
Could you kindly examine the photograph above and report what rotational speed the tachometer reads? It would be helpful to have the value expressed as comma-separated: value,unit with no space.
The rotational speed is 2250,rpm
